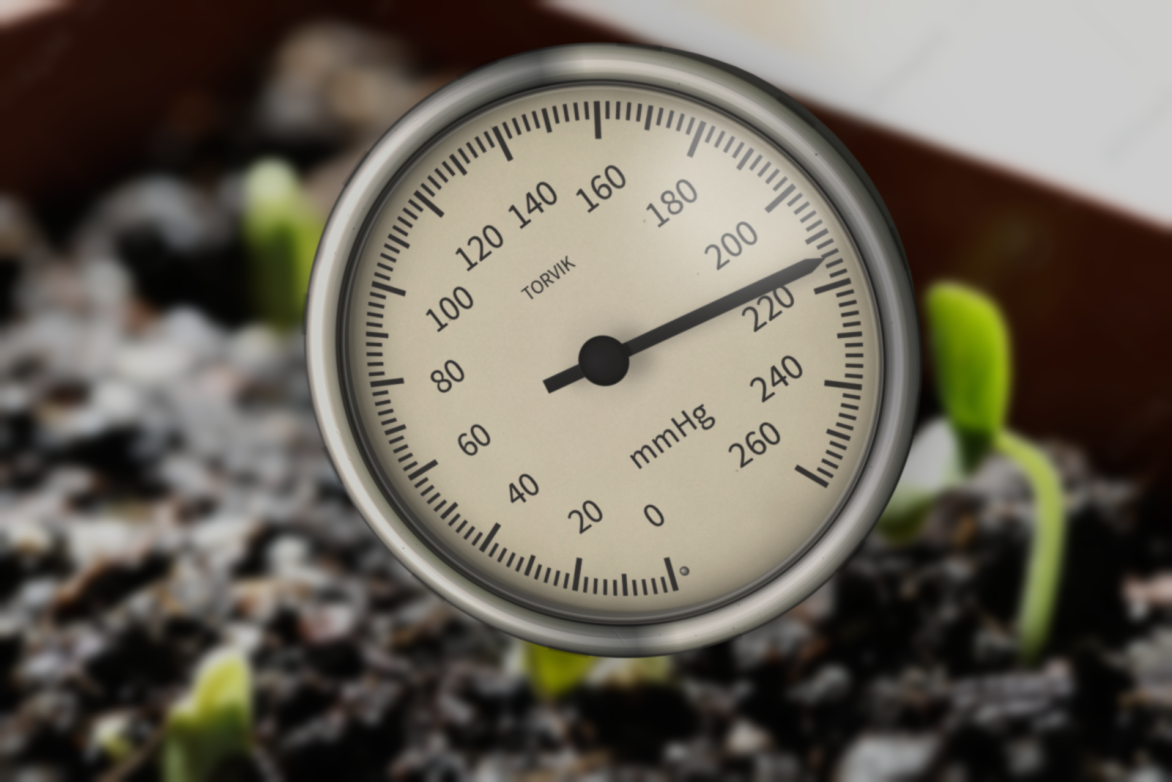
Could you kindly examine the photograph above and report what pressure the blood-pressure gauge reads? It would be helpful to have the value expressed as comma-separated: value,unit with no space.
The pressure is 214,mmHg
